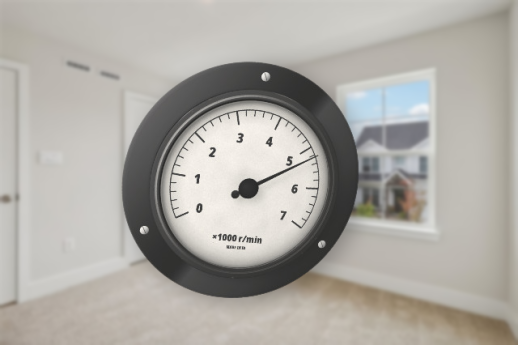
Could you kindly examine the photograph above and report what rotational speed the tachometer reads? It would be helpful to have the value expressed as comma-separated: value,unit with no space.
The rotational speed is 5200,rpm
